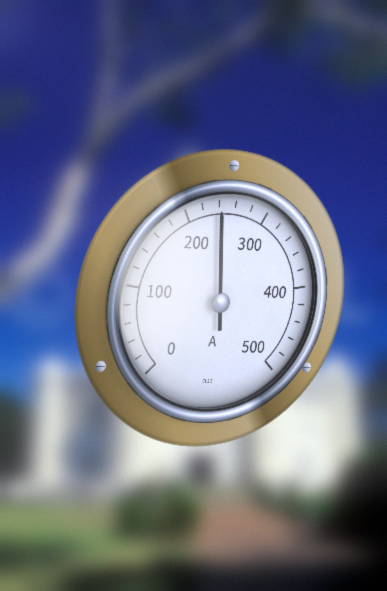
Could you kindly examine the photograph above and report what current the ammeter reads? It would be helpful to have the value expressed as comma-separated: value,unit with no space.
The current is 240,A
